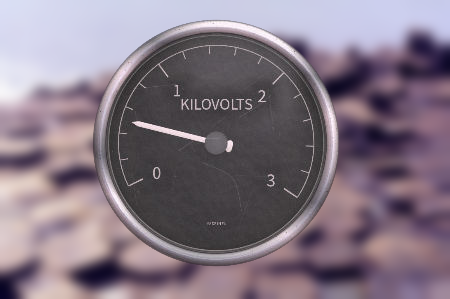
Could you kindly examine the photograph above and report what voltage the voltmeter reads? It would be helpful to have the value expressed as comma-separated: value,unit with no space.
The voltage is 0.5,kV
